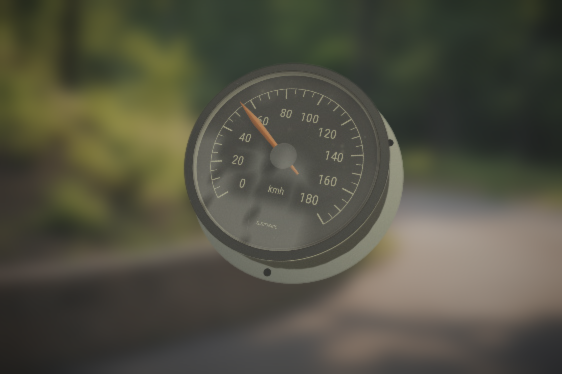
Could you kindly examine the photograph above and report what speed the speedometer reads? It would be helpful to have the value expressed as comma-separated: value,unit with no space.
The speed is 55,km/h
